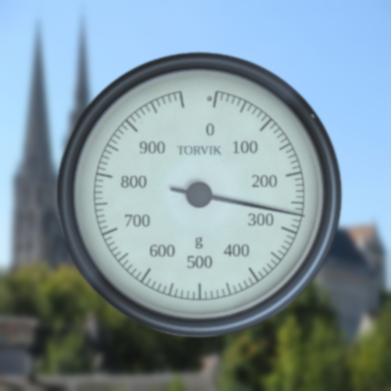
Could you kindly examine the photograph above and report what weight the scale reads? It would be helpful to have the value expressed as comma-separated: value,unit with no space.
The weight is 270,g
